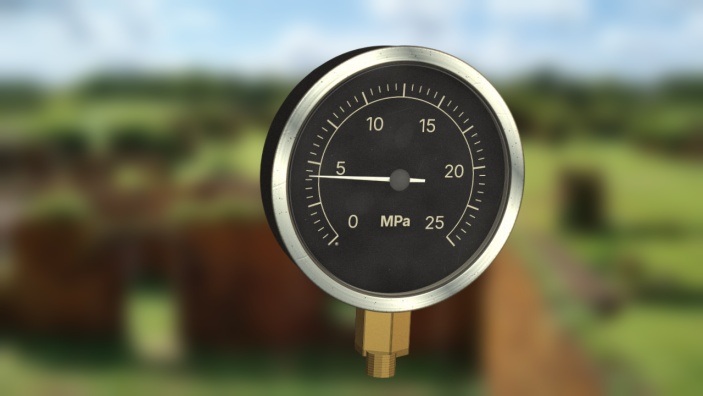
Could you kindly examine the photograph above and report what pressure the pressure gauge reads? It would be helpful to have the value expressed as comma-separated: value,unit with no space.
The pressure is 4.25,MPa
